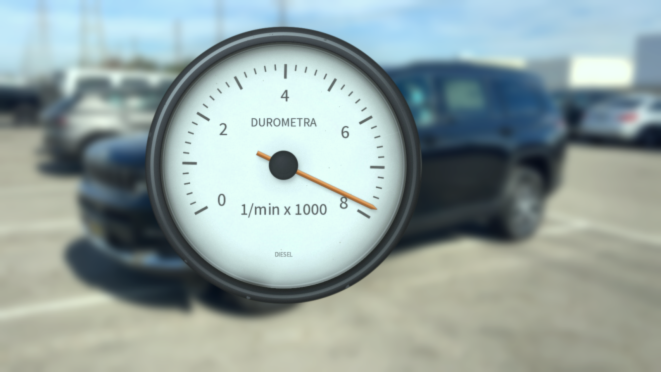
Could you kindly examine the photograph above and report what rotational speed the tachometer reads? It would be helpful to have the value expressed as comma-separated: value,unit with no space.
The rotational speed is 7800,rpm
